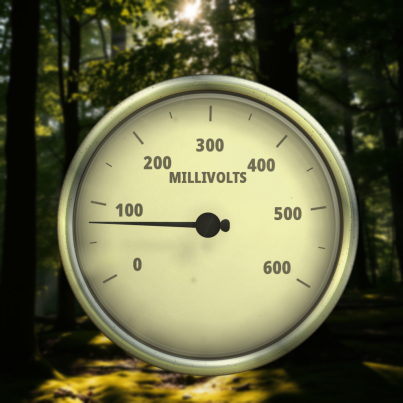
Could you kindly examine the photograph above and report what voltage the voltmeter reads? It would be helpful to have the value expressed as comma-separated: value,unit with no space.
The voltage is 75,mV
